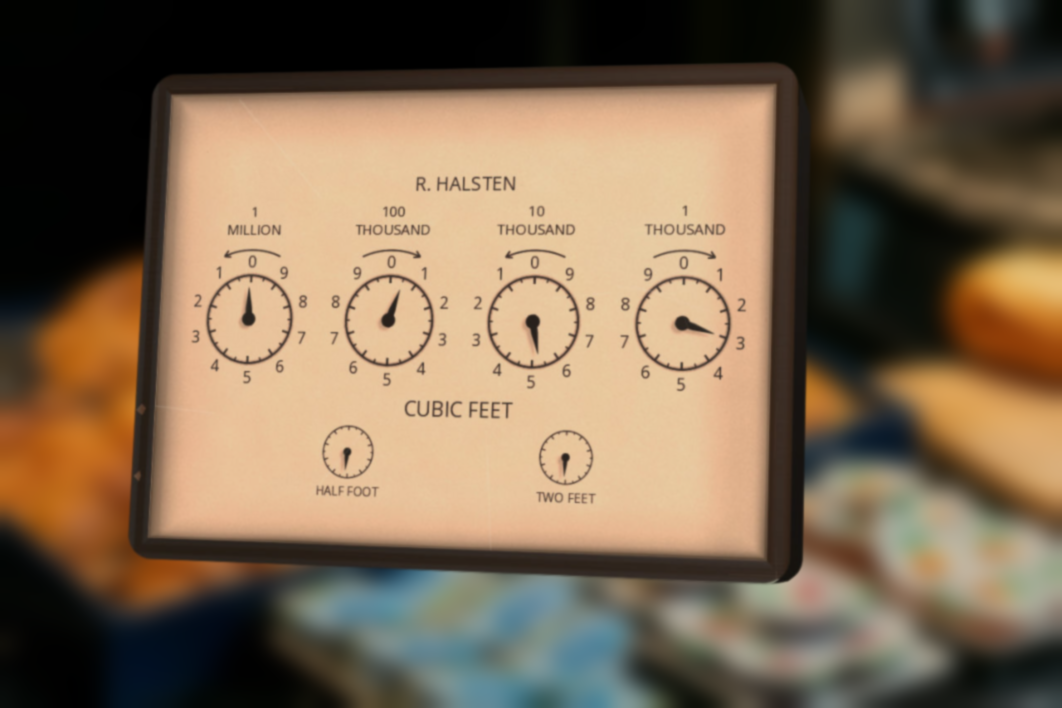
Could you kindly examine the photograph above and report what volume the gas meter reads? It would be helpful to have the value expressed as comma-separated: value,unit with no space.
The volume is 5300,ft³
